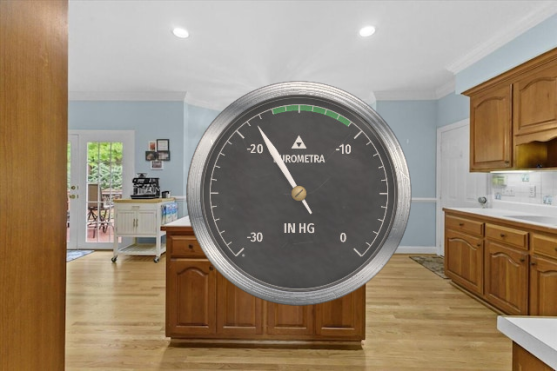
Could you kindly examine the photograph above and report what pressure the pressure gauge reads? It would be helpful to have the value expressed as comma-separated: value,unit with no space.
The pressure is -18.5,inHg
